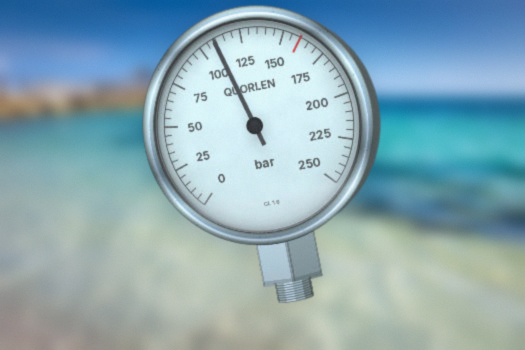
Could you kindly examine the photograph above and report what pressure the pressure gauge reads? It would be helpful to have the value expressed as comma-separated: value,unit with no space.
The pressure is 110,bar
